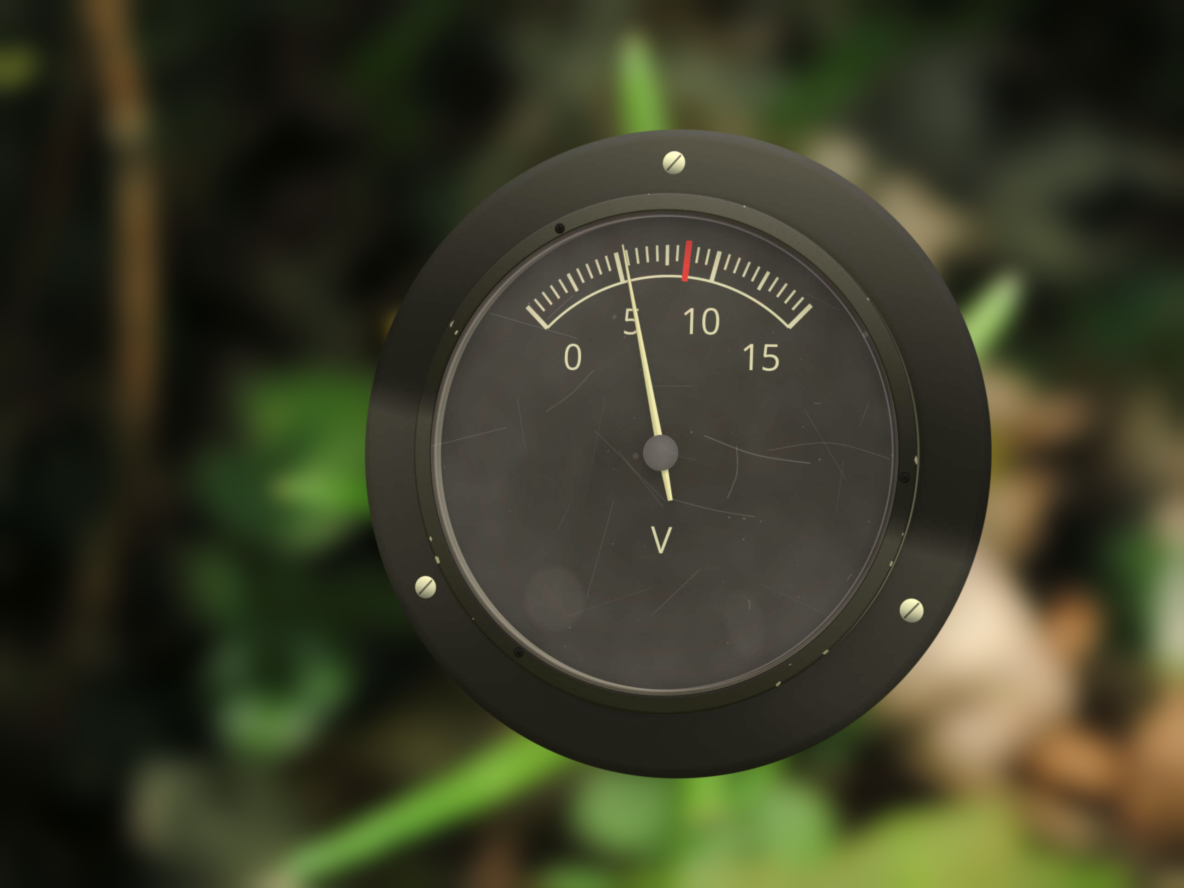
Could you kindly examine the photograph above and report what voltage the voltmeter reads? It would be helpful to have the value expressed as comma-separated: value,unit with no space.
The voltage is 5.5,V
